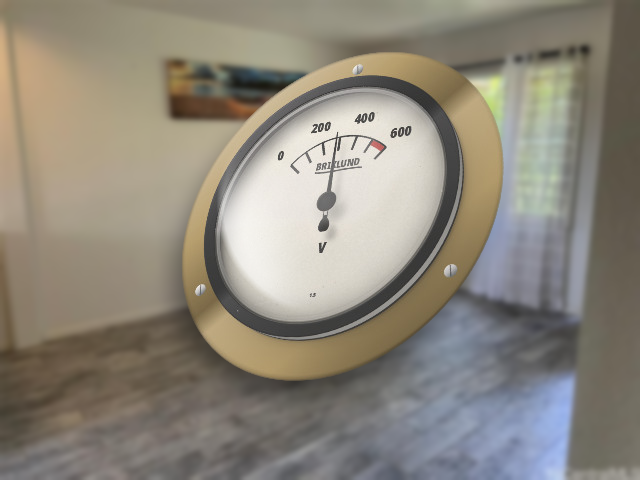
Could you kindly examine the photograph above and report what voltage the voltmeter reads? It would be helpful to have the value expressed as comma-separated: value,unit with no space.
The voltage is 300,V
